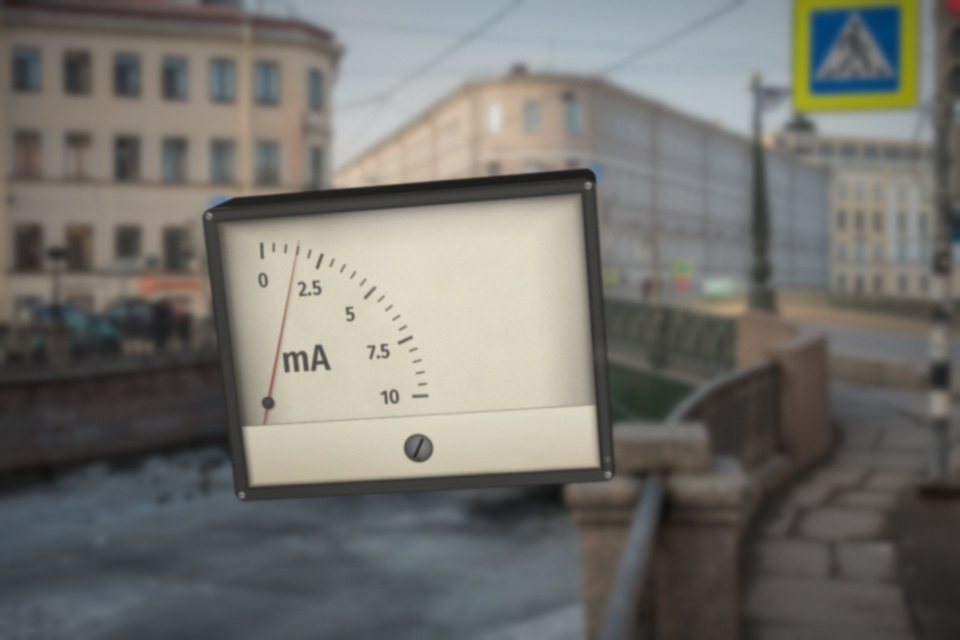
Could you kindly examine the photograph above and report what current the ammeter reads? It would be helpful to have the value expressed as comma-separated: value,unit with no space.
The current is 1.5,mA
